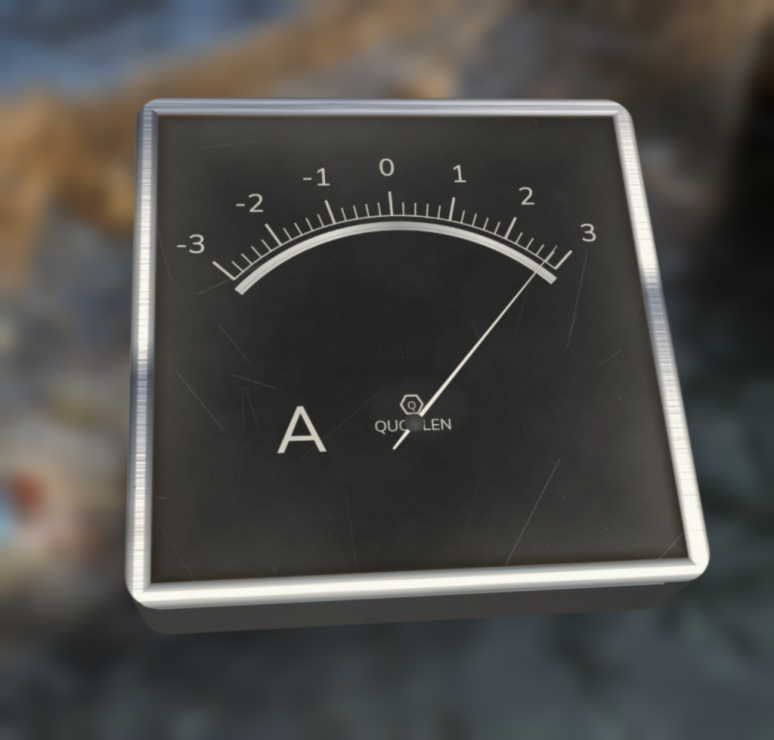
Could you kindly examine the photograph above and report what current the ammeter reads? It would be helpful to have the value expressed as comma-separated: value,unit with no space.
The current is 2.8,A
